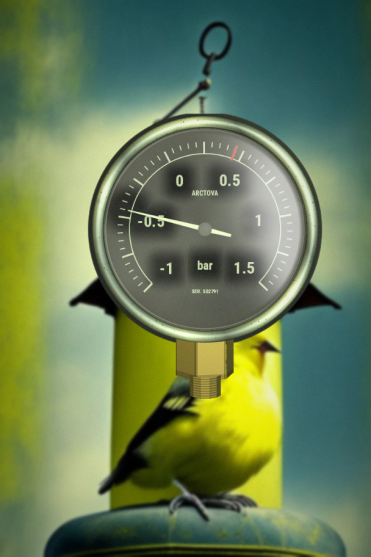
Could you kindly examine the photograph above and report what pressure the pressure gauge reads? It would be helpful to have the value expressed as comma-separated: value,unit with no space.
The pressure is -0.45,bar
